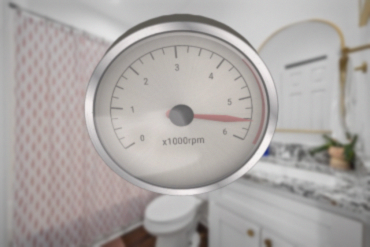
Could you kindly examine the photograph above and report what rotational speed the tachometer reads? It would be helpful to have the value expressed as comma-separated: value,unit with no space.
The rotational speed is 5500,rpm
